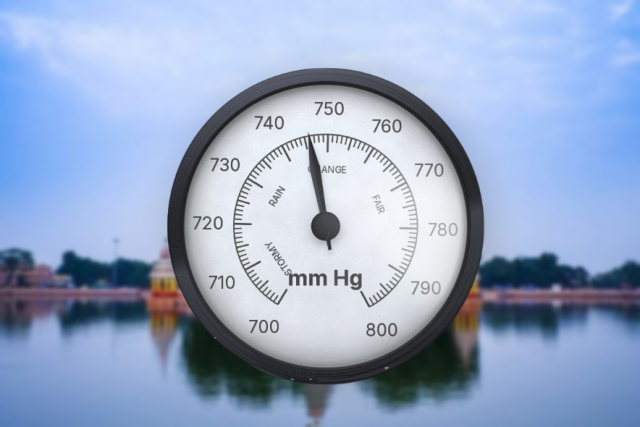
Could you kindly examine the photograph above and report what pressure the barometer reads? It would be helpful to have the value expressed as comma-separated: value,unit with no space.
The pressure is 746,mmHg
